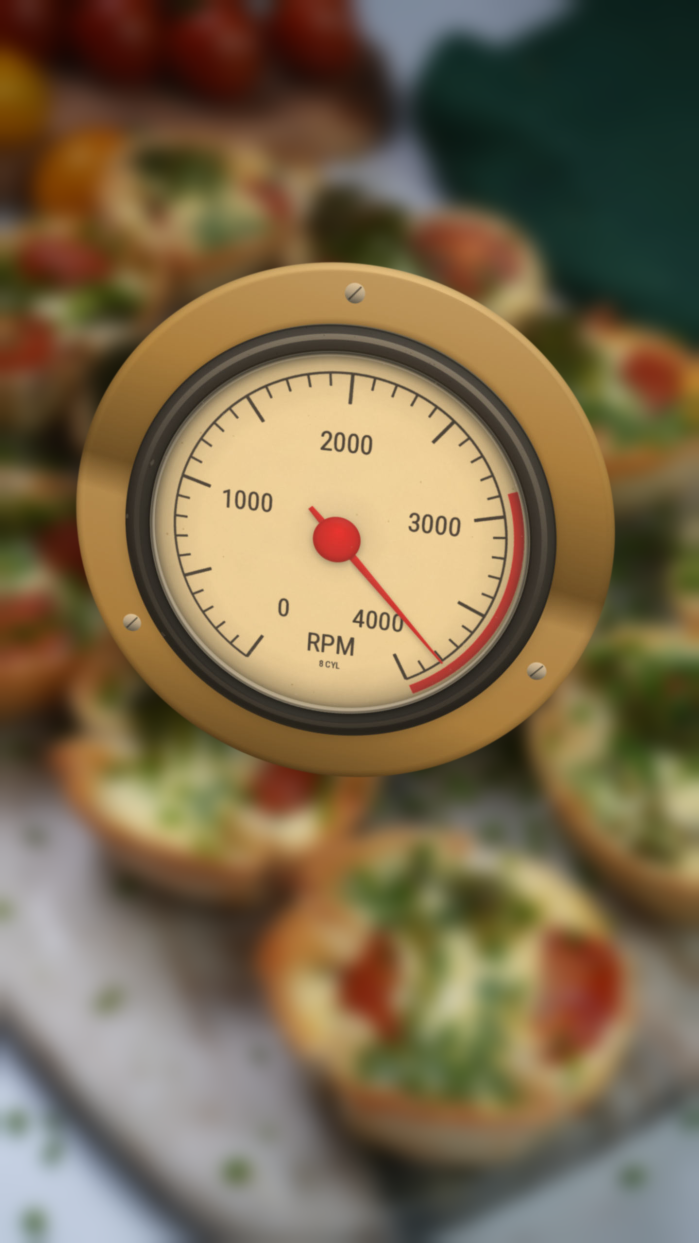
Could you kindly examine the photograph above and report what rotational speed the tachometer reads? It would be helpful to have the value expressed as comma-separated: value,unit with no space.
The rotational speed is 3800,rpm
